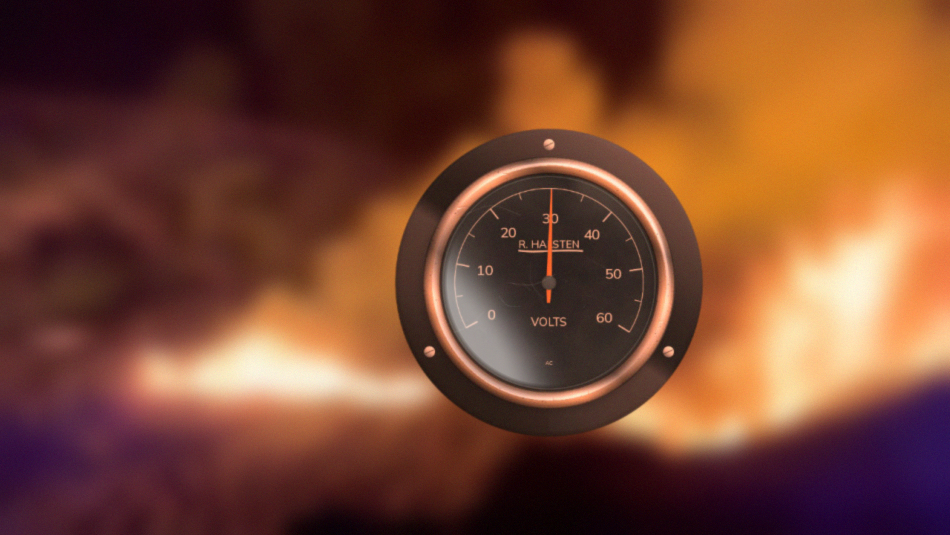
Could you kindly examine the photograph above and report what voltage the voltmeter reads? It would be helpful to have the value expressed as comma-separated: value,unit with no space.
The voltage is 30,V
